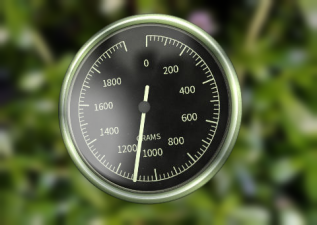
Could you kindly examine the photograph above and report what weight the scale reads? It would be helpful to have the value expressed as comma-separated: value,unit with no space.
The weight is 1100,g
